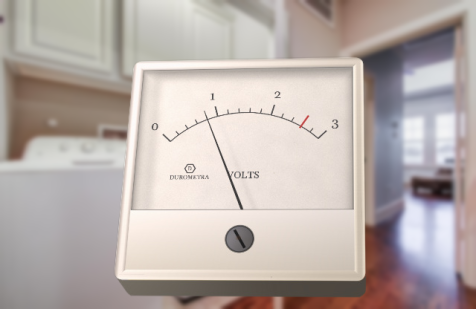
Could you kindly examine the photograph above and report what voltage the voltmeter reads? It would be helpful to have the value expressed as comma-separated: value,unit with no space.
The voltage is 0.8,V
